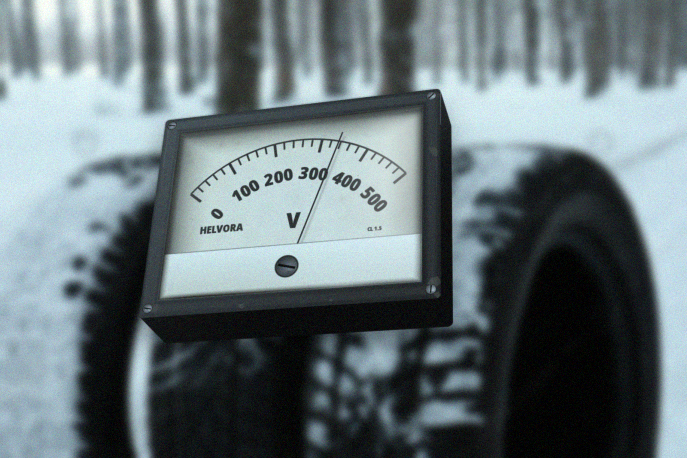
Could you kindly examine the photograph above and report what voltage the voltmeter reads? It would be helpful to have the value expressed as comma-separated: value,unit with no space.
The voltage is 340,V
